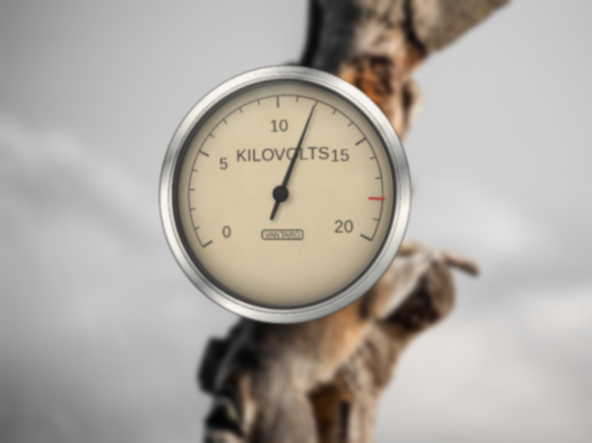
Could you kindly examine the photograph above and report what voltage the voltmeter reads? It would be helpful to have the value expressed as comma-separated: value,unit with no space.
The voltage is 12,kV
